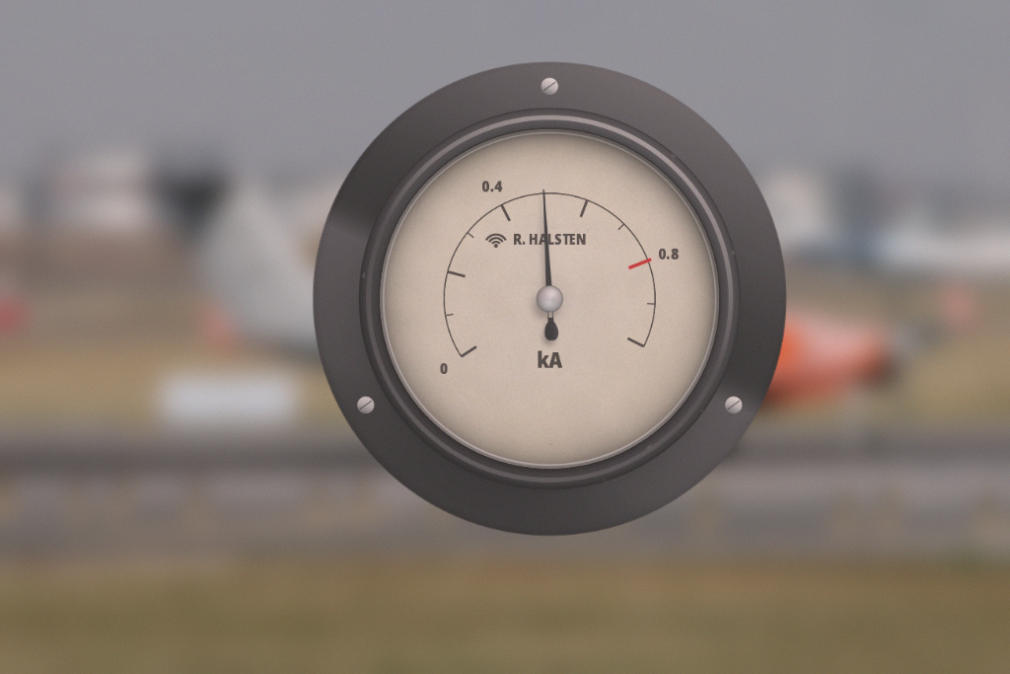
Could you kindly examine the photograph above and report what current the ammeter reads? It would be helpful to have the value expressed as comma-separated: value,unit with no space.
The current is 0.5,kA
